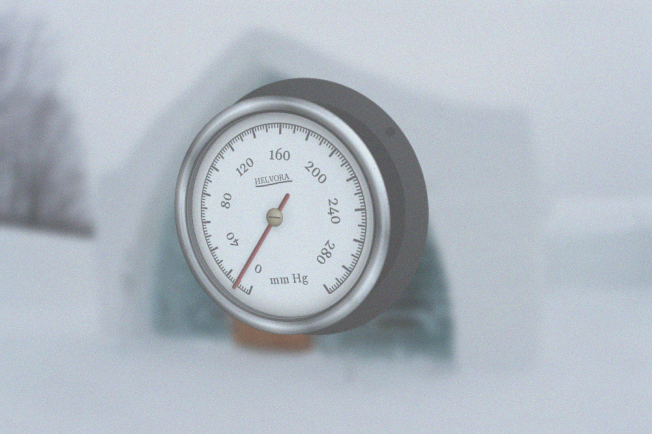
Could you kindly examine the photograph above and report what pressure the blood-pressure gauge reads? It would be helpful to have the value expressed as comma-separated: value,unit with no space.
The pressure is 10,mmHg
